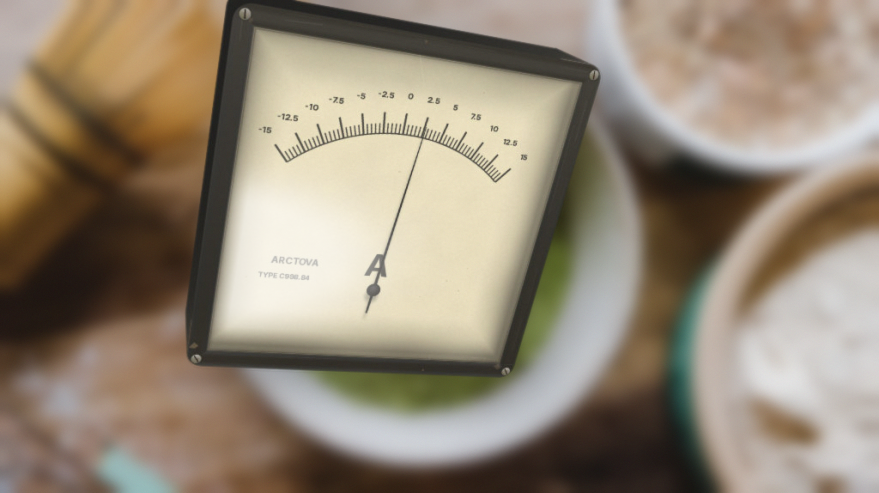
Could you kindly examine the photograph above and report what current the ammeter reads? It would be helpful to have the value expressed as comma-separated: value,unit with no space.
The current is 2.5,A
